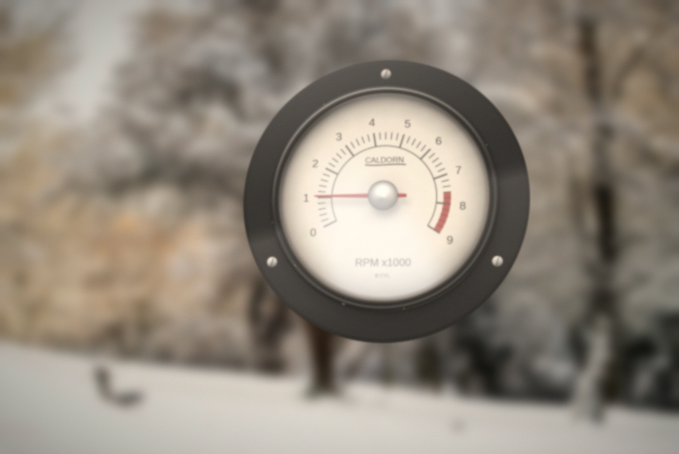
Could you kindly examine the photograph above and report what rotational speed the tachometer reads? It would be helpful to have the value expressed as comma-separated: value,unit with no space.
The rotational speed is 1000,rpm
